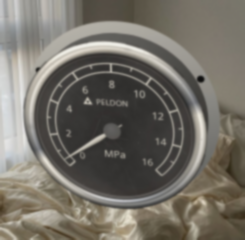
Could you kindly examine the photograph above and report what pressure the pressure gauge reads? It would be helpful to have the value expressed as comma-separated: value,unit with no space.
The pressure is 0.5,MPa
